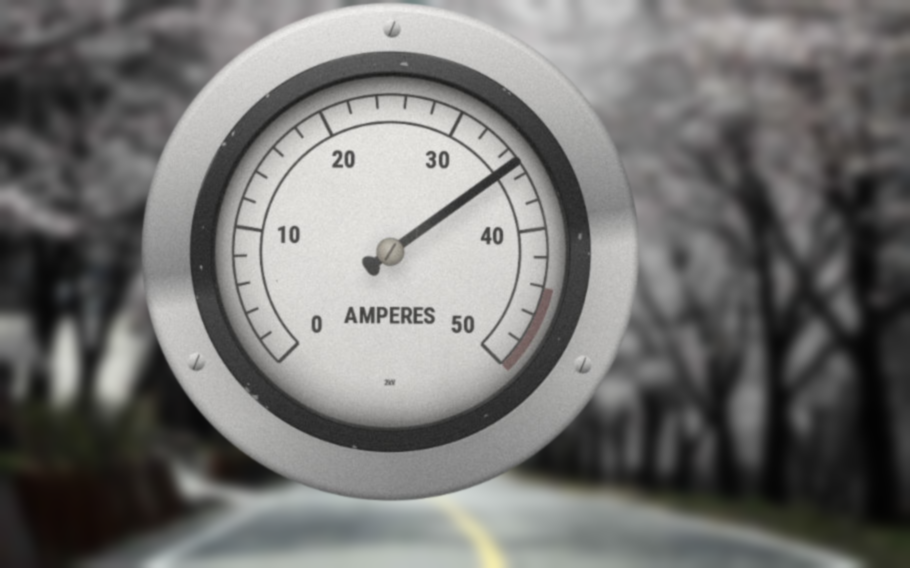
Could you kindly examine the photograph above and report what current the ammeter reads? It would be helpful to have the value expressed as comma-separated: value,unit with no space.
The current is 35,A
